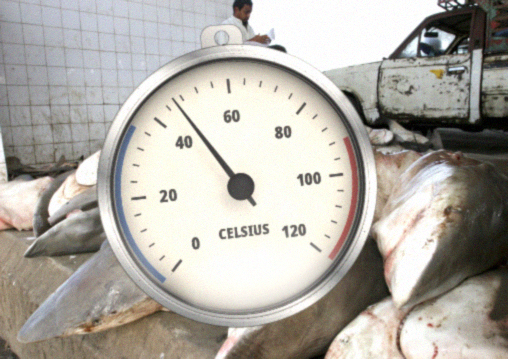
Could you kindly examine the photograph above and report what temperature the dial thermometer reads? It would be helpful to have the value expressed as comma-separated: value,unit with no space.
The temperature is 46,°C
